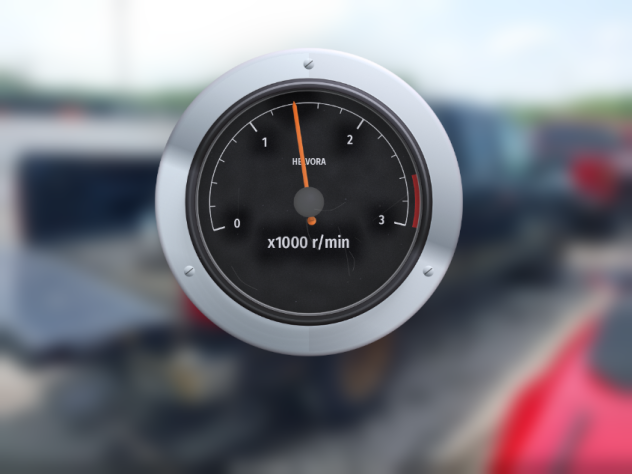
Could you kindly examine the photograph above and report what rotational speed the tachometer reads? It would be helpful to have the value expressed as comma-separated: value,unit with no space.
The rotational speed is 1400,rpm
